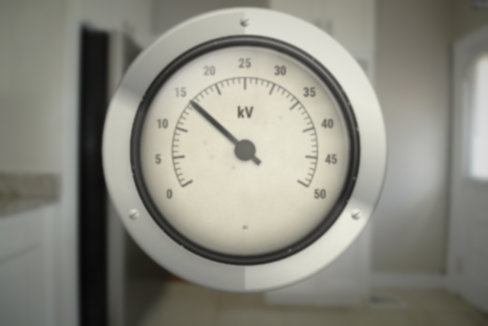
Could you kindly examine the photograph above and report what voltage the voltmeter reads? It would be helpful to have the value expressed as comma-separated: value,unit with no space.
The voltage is 15,kV
